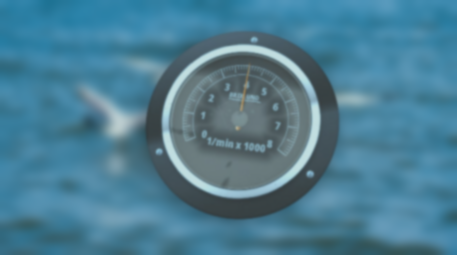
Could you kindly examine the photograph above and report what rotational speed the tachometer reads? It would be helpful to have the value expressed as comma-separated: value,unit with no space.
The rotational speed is 4000,rpm
